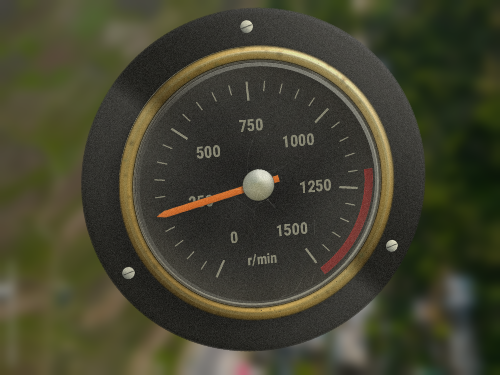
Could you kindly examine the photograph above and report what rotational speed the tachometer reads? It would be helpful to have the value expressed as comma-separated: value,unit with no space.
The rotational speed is 250,rpm
